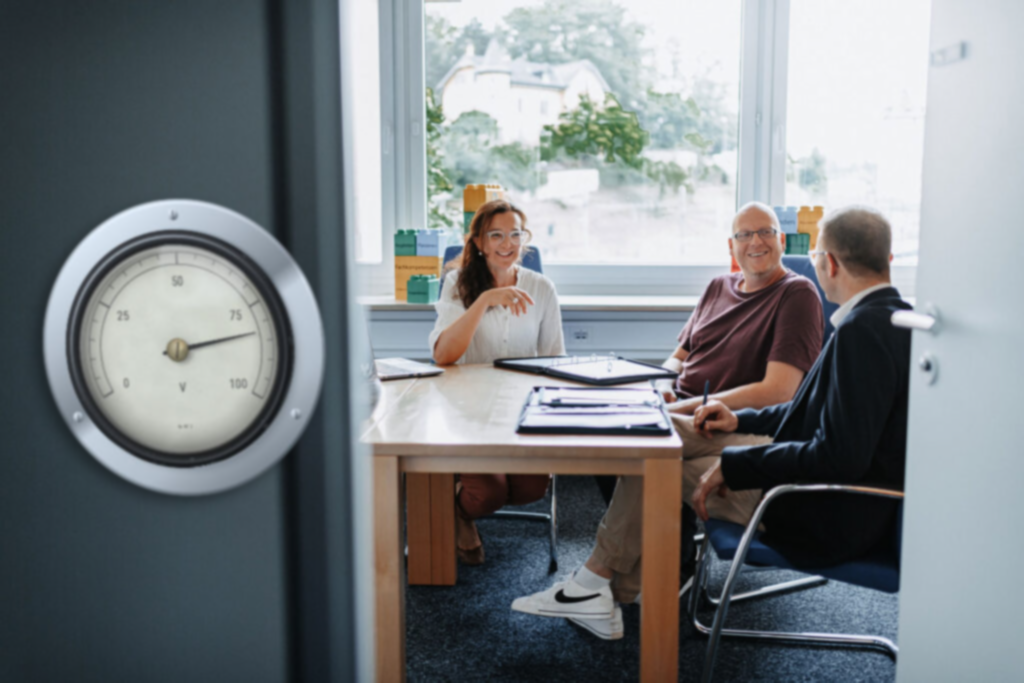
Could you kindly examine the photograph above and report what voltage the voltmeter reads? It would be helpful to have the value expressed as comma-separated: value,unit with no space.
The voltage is 82.5,V
